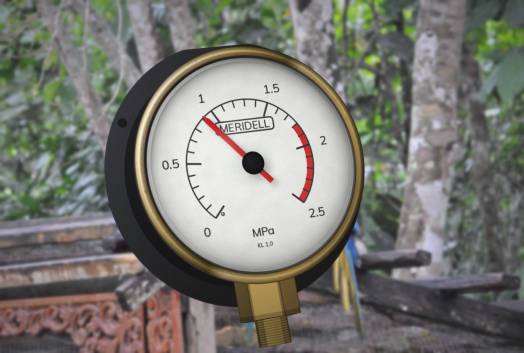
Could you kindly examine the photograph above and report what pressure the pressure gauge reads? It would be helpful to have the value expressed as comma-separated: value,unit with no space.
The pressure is 0.9,MPa
